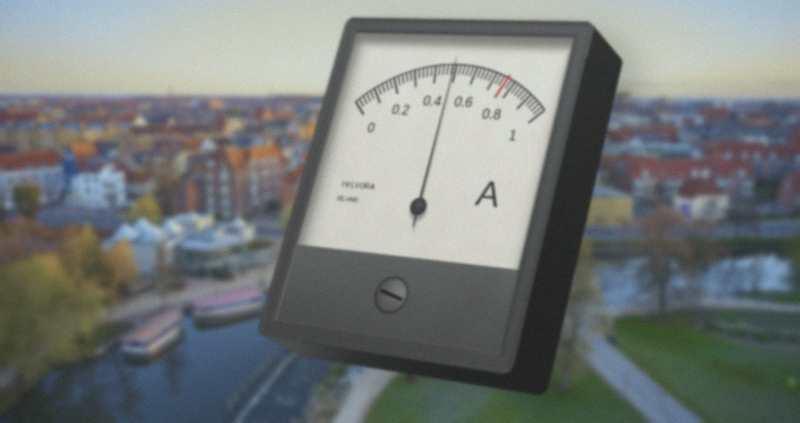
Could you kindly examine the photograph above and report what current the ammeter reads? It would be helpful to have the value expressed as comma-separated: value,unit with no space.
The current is 0.5,A
